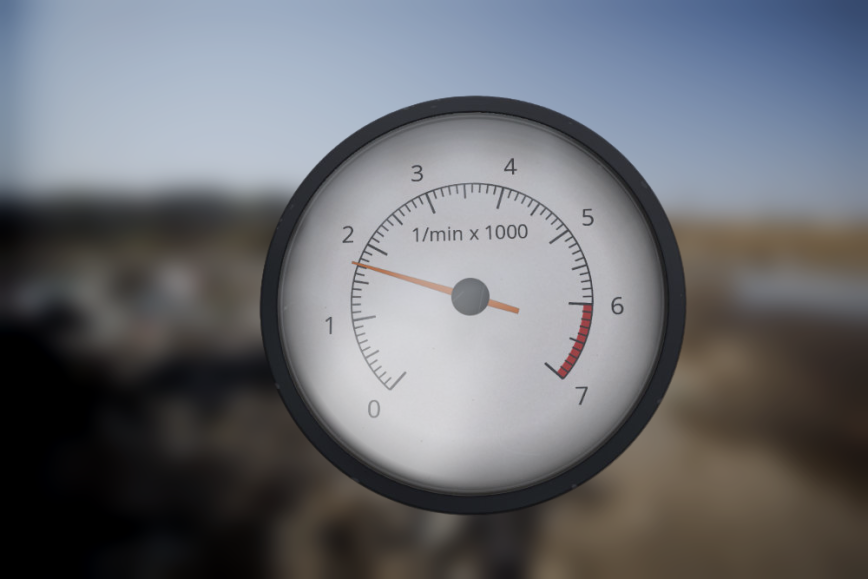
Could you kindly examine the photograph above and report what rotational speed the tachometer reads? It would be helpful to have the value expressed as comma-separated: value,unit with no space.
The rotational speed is 1700,rpm
